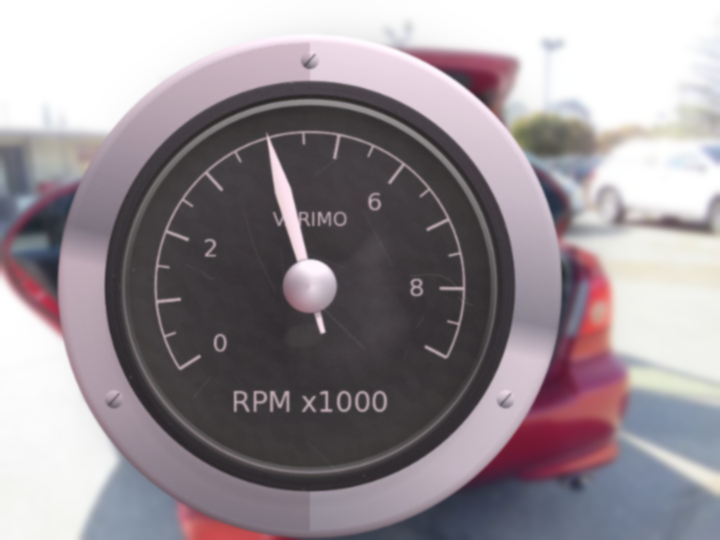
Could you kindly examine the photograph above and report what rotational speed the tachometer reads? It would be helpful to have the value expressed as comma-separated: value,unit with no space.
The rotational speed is 4000,rpm
